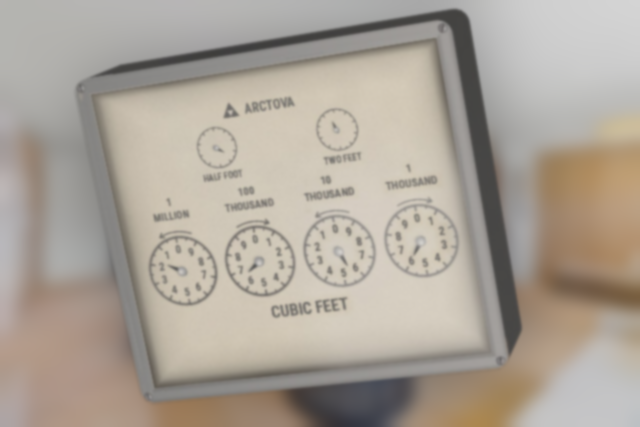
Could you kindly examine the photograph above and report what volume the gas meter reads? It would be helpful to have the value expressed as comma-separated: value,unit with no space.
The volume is 165600,ft³
